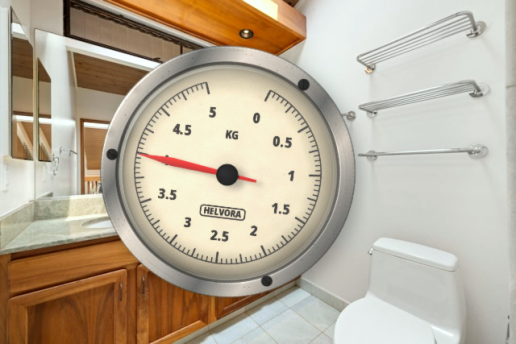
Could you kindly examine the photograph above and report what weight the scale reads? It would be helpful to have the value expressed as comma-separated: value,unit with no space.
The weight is 4,kg
